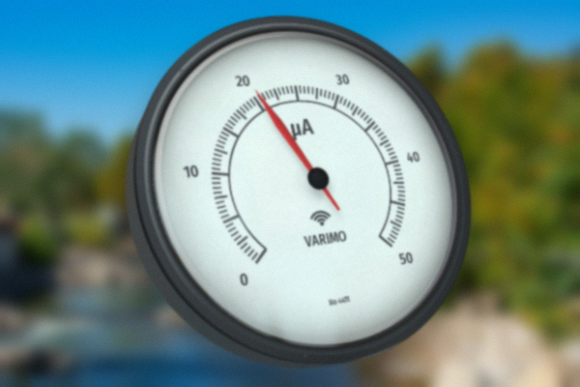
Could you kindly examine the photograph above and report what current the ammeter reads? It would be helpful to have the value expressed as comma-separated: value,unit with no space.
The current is 20,µA
